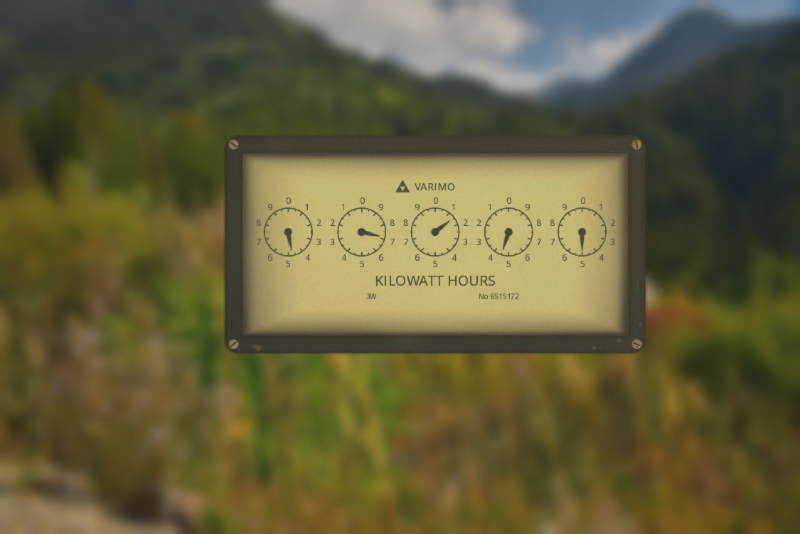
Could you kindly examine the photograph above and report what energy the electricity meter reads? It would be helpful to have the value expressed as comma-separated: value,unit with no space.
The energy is 47145,kWh
